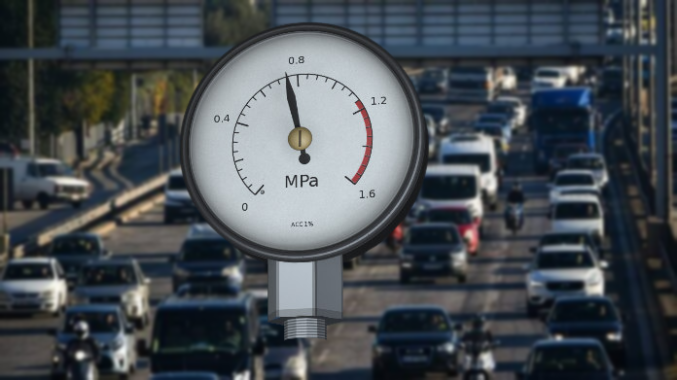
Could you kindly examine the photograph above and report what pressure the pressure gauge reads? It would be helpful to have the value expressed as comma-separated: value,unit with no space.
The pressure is 0.75,MPa
